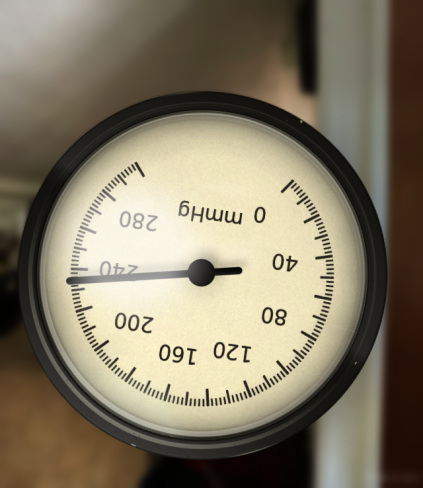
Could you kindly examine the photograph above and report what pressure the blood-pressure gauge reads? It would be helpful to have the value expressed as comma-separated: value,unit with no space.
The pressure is 234,mmHg
